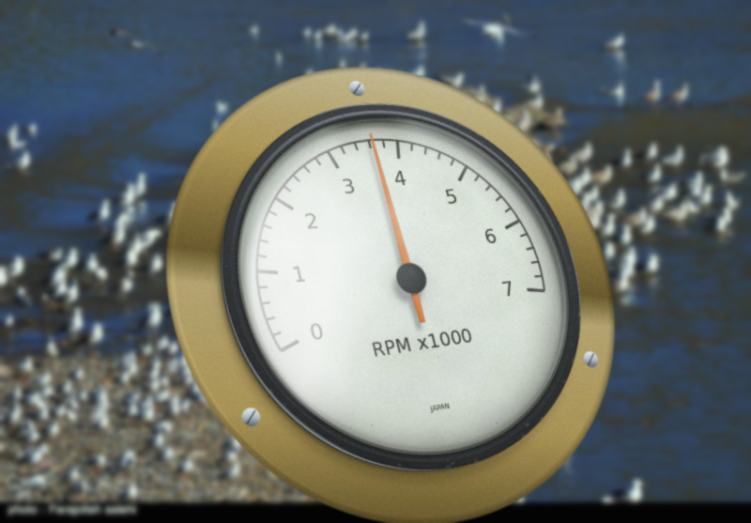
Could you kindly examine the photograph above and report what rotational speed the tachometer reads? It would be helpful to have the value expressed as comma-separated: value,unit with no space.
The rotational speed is 3600,rpm
